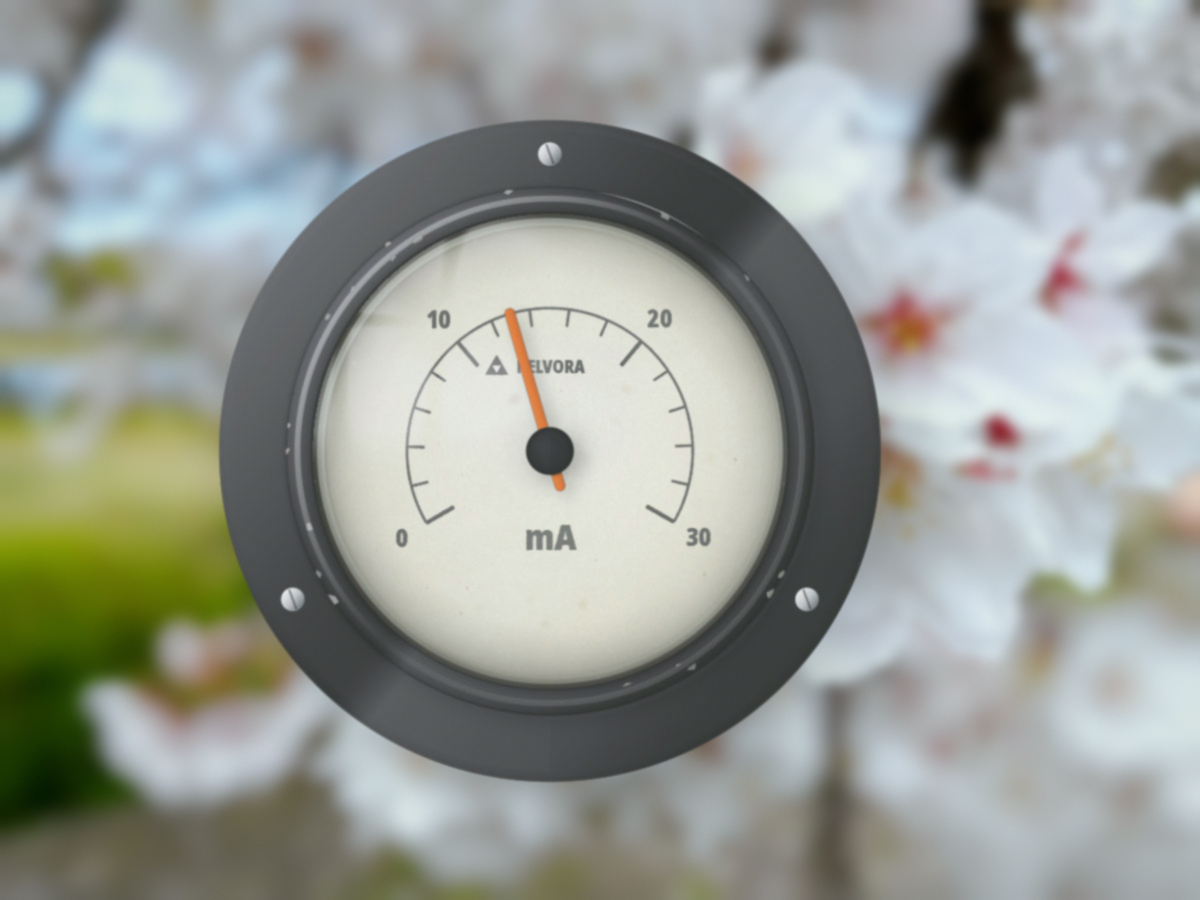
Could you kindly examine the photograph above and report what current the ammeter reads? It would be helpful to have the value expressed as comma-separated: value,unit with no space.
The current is 13,mA
